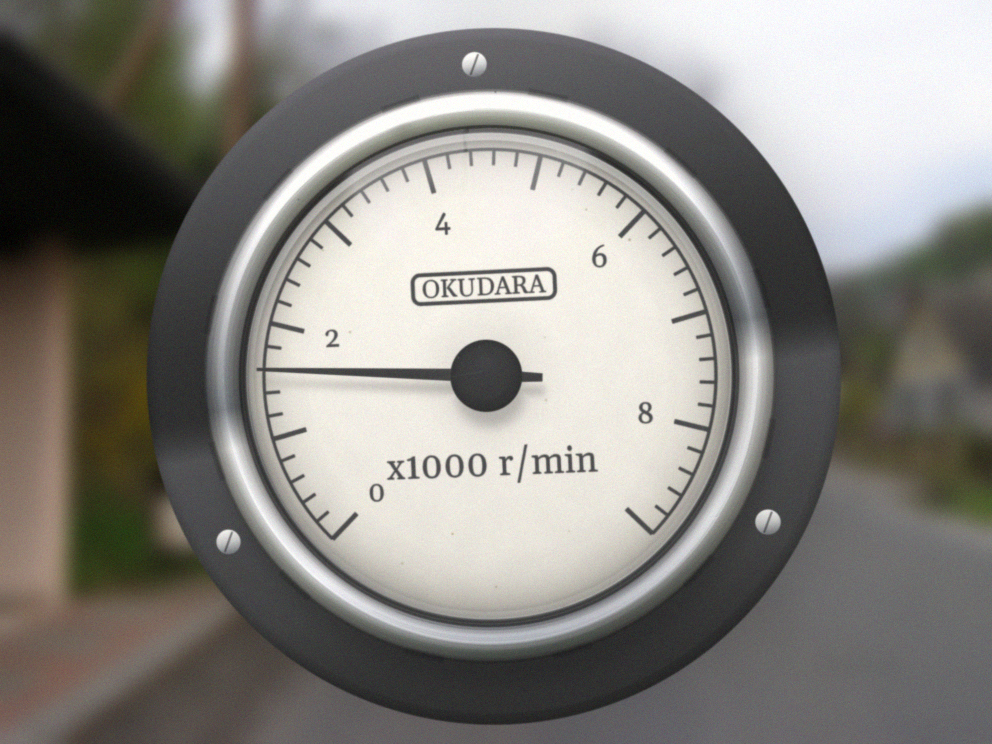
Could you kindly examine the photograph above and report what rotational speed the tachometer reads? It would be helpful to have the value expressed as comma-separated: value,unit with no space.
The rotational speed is 1600,rpm
